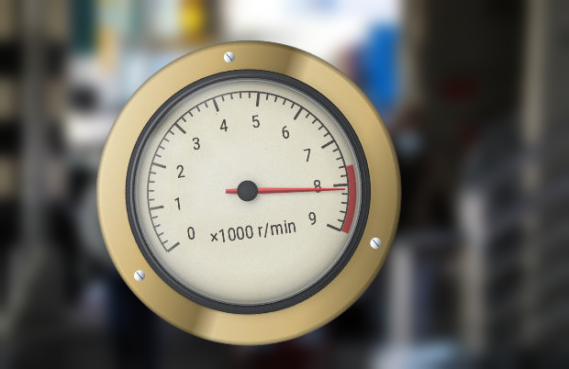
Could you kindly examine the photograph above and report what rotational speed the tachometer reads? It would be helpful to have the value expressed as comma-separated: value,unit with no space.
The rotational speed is 8100,rpm
